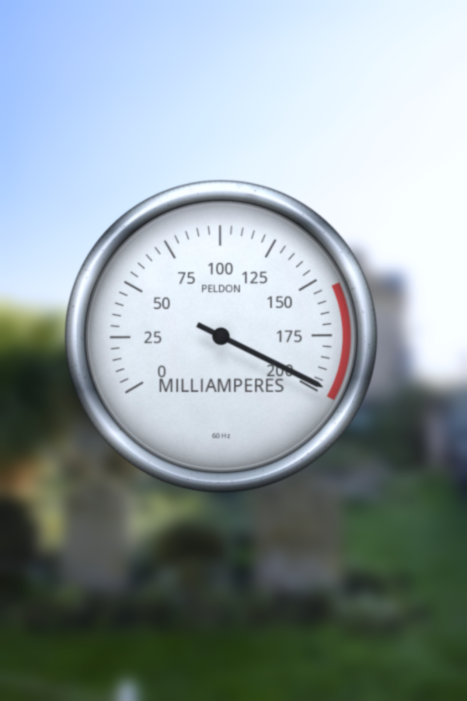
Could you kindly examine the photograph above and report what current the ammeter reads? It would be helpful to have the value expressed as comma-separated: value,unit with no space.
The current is 197.5,mA
